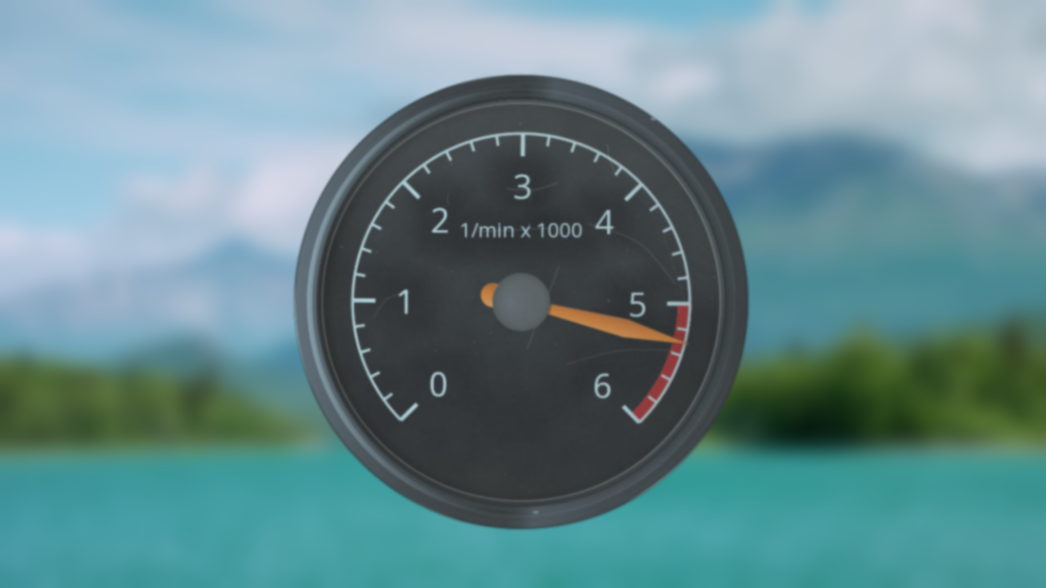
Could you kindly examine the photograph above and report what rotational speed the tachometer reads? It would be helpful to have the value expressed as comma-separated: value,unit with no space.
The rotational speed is 5300,rpm
